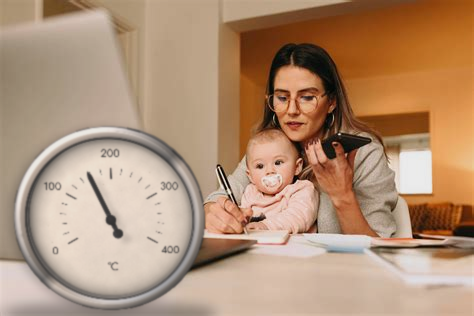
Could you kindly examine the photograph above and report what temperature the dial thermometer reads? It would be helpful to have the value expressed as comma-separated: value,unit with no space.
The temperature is 160,°C
